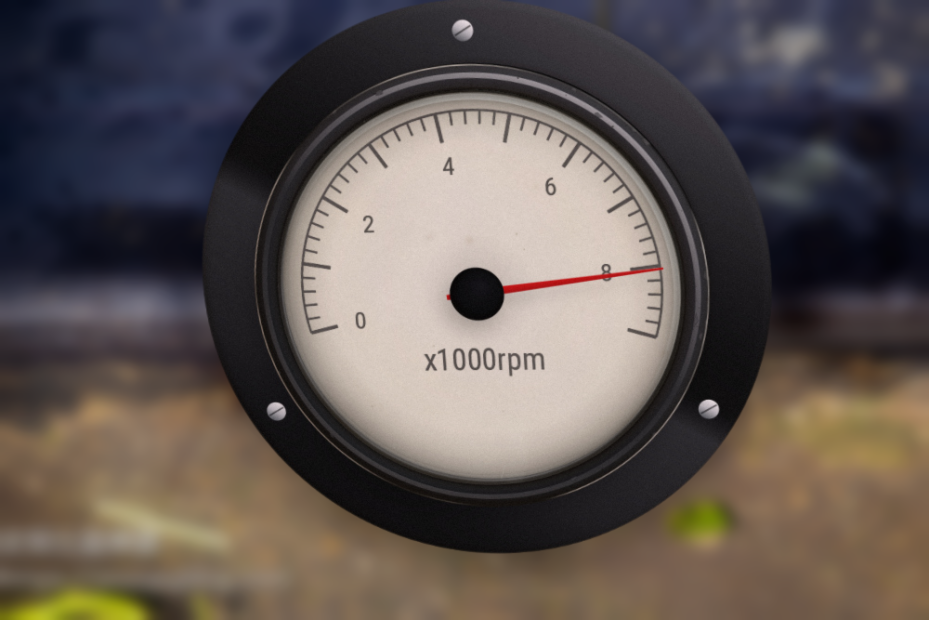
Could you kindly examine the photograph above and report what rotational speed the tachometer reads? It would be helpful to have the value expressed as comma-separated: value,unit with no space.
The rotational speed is 8000,rpm
